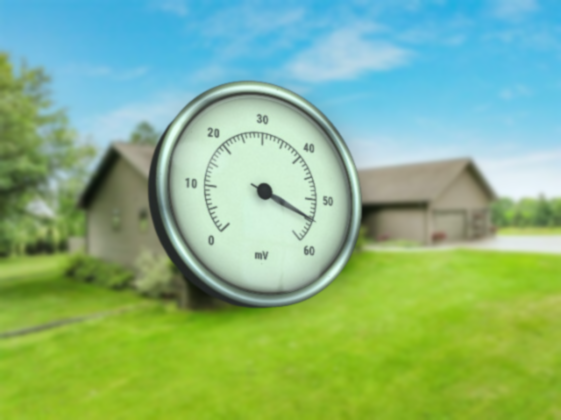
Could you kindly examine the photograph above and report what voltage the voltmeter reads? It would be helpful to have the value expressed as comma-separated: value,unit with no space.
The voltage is 55,mV
